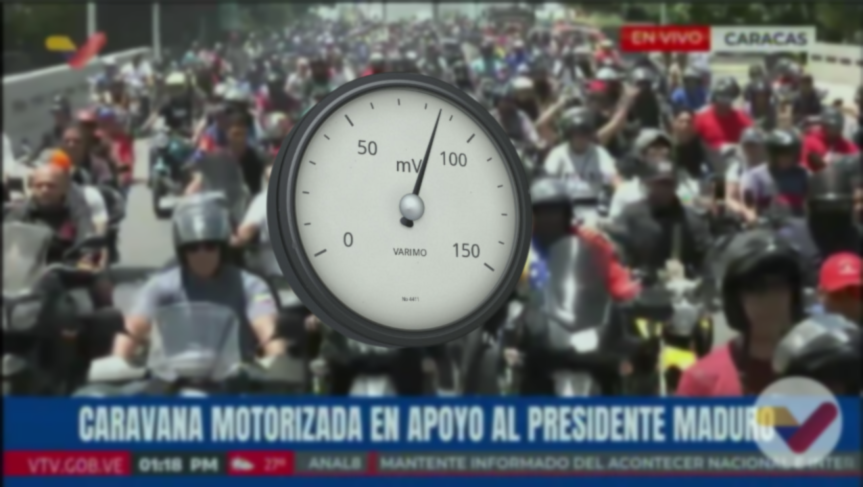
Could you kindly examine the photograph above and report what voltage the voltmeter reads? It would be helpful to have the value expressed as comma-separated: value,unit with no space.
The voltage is 85,mV
